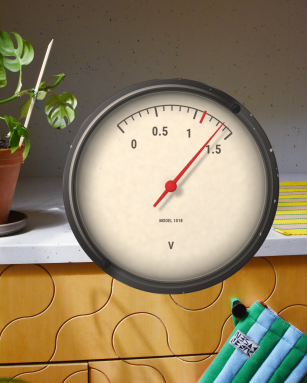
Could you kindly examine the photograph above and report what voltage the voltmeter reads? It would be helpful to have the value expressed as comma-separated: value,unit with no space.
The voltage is 1.35,V
